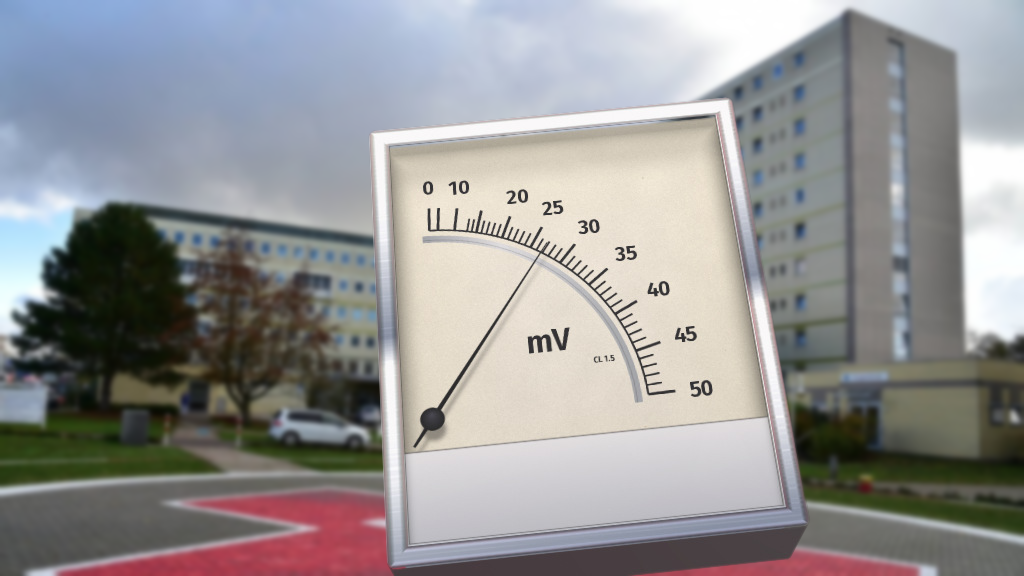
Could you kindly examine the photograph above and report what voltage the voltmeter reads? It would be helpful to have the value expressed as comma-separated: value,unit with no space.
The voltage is 27,mV
